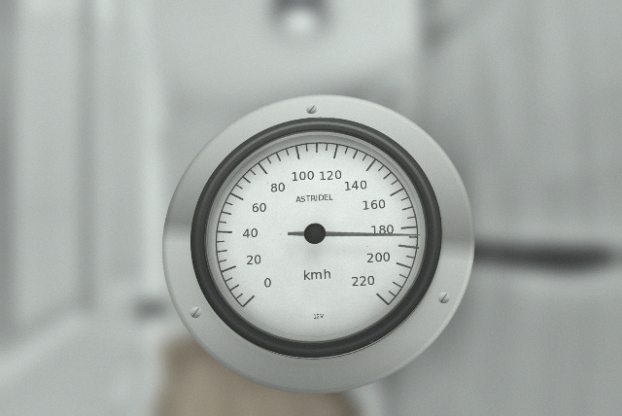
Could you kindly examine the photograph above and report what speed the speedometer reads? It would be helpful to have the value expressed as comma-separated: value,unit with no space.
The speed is 185,km/h
